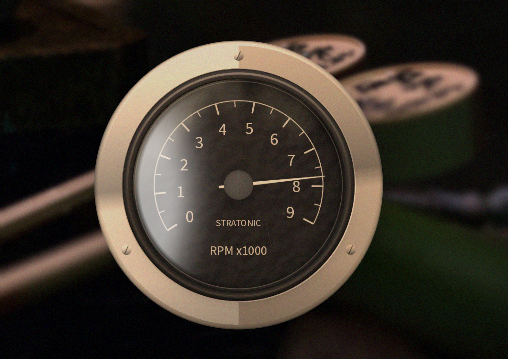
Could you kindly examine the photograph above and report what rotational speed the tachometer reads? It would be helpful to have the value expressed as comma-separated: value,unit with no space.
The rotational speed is 7750,rpm
